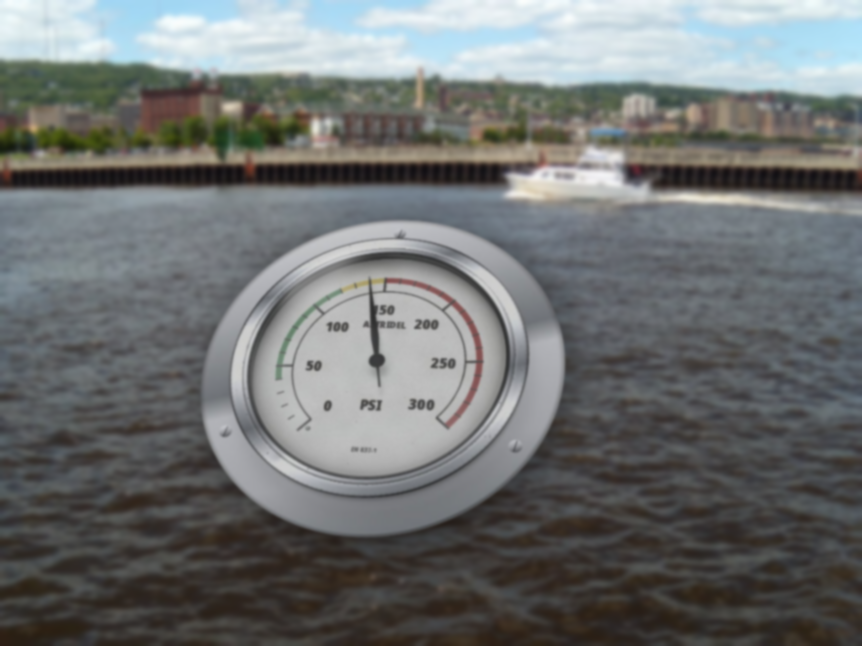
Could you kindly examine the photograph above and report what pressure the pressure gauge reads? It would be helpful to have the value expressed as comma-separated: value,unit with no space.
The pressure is 140,psi
